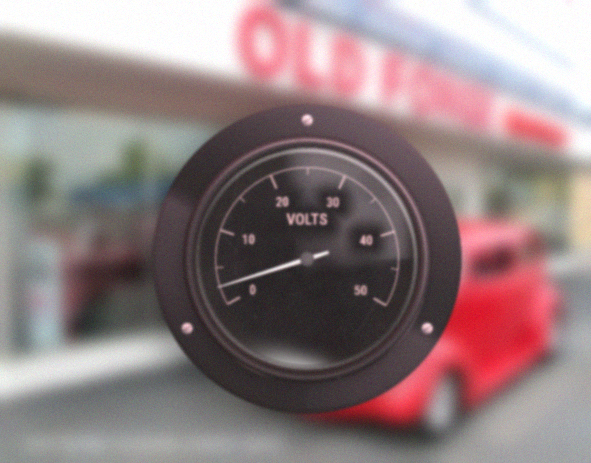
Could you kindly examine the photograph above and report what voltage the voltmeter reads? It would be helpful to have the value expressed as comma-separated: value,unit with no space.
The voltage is 2.5,V
